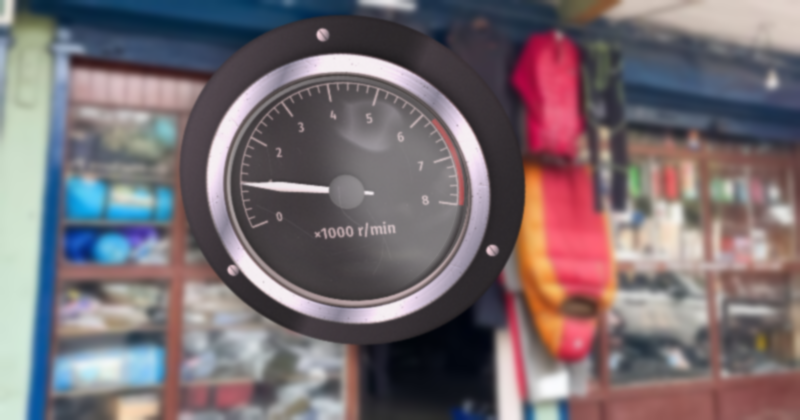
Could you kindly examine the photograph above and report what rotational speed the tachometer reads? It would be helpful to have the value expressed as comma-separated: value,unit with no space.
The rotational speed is 1000,rpm
